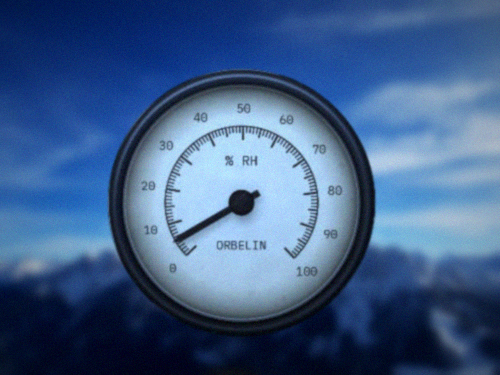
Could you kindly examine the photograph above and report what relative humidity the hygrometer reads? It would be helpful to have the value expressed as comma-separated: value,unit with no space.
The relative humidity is 5,%
